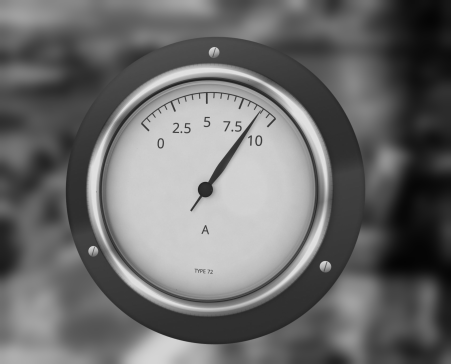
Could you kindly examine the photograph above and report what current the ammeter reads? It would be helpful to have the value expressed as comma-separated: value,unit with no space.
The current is 9,A
